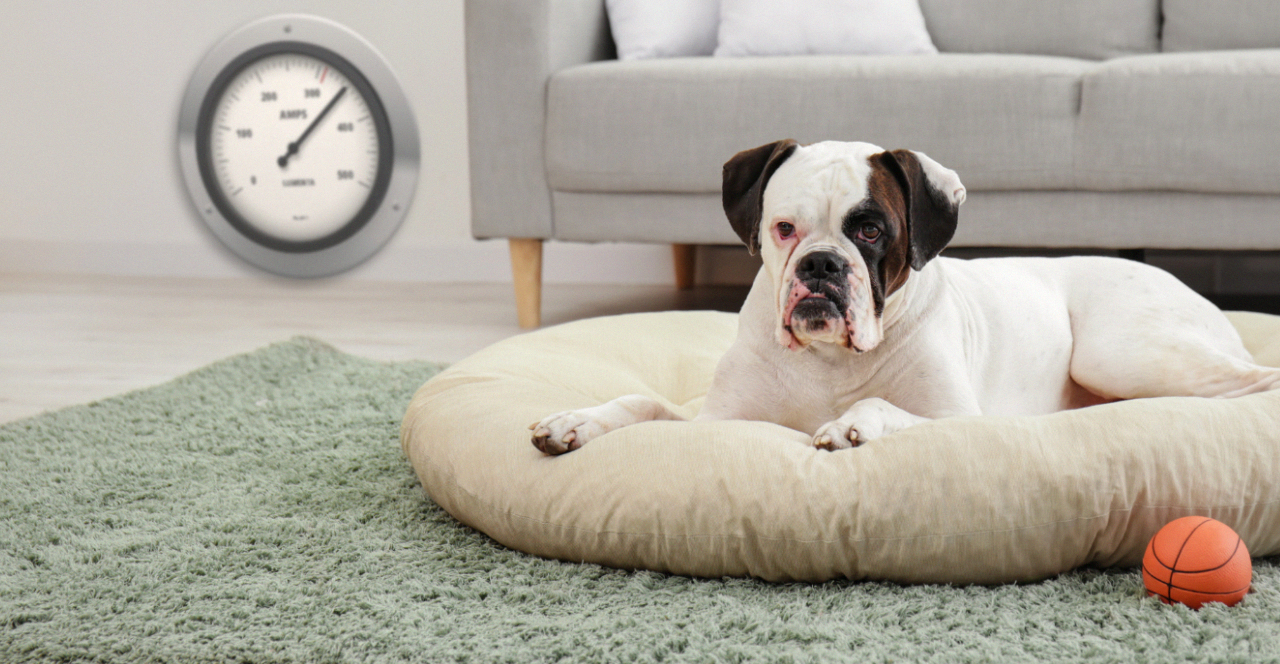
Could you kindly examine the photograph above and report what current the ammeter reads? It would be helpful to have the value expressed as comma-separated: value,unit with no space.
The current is 350,A
